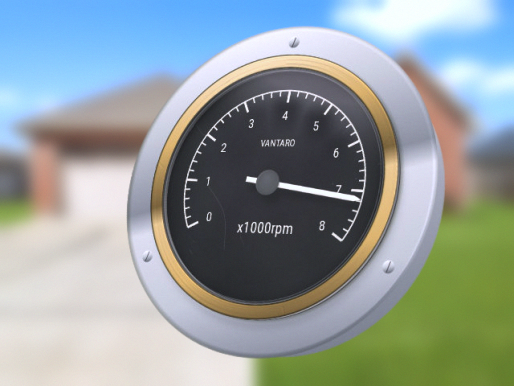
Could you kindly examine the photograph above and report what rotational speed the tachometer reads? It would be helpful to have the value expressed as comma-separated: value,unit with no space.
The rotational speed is 7200,rpm
